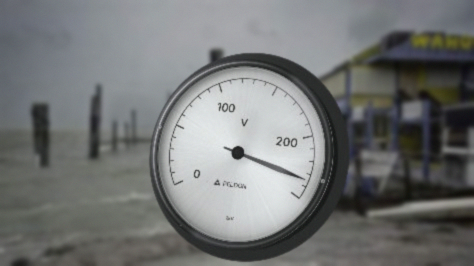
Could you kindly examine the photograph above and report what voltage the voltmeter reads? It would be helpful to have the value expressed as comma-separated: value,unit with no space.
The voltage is 235,V
